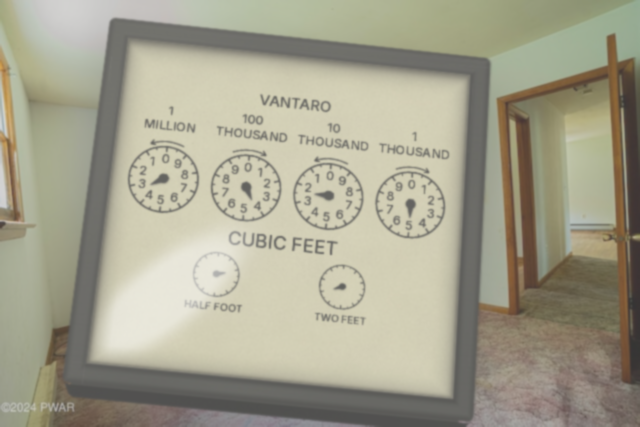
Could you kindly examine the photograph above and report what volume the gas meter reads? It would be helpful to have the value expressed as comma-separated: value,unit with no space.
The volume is 342500,ft³
